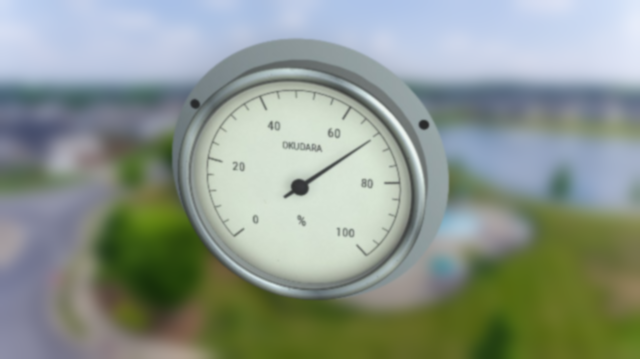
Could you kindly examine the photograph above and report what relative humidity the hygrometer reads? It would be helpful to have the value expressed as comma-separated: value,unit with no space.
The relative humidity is 68,%
